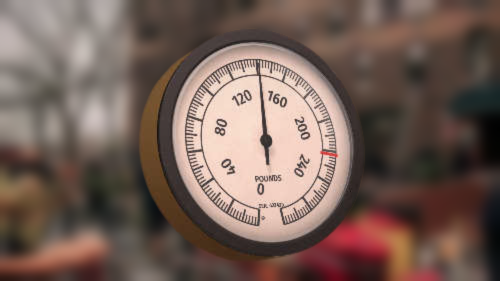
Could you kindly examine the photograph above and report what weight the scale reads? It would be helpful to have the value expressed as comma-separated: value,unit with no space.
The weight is 140,lb
